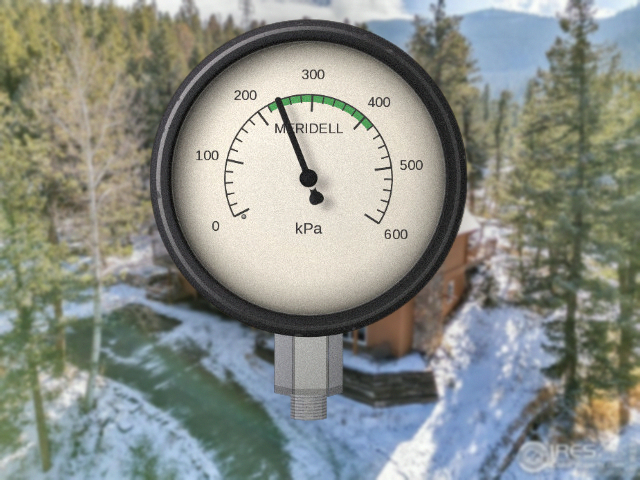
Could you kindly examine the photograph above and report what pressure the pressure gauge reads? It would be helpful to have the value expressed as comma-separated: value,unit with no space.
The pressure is 240,kPa
